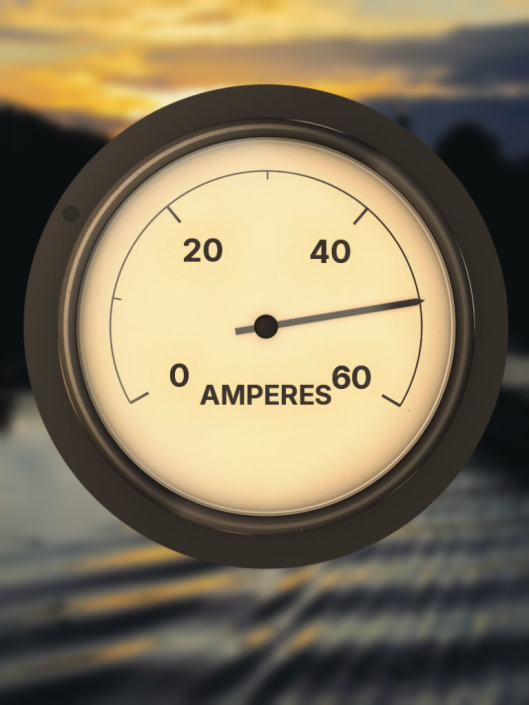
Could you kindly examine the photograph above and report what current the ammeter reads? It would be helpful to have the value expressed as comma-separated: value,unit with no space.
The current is 50,A
